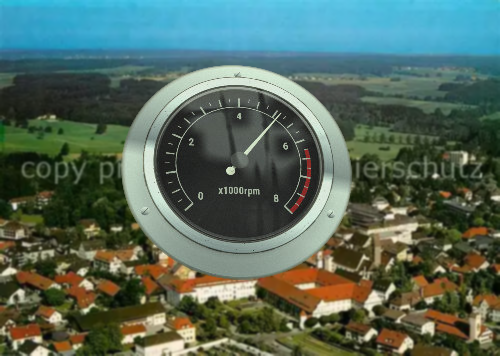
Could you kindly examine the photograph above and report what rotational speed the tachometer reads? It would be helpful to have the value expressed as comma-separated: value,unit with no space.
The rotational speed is 5125,rpm
